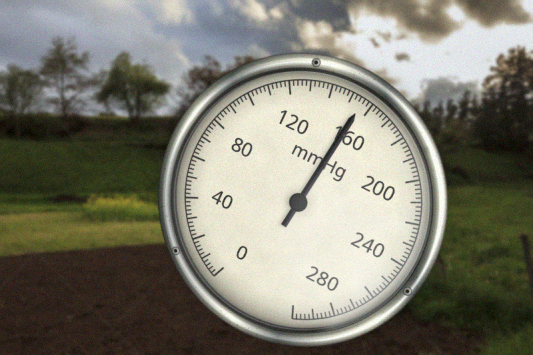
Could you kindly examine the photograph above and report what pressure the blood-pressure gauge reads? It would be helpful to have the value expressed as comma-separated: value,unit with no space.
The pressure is 156,mmHg
